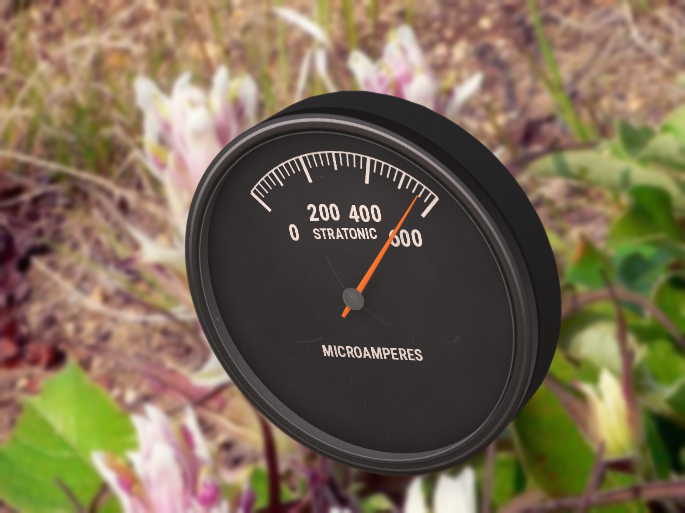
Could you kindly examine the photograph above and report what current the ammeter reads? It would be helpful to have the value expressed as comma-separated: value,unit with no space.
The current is 560,µA
